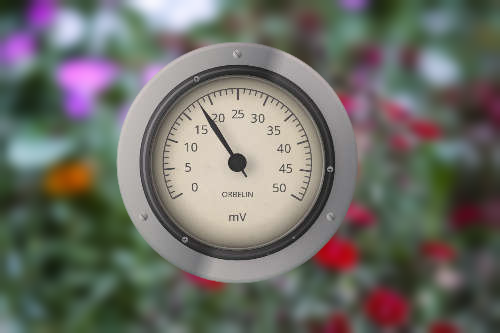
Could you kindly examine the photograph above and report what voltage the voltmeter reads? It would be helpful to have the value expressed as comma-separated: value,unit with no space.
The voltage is 18,mV
